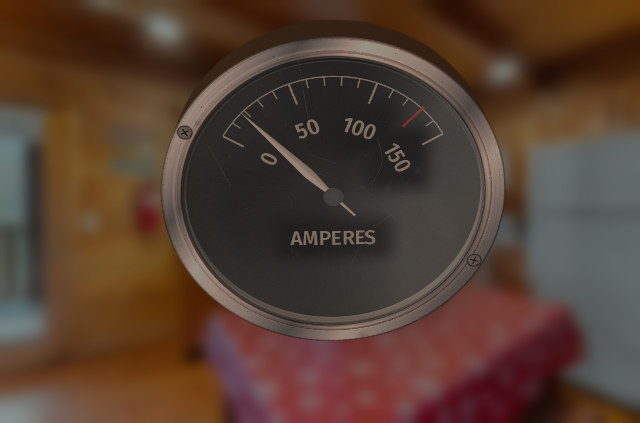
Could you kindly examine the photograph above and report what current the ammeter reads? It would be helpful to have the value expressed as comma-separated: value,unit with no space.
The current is 20,A
